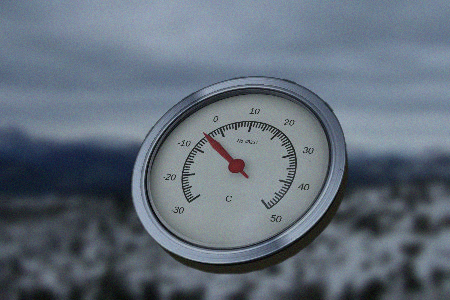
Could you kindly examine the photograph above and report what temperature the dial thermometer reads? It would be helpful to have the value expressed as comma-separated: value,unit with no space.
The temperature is -5,°C
